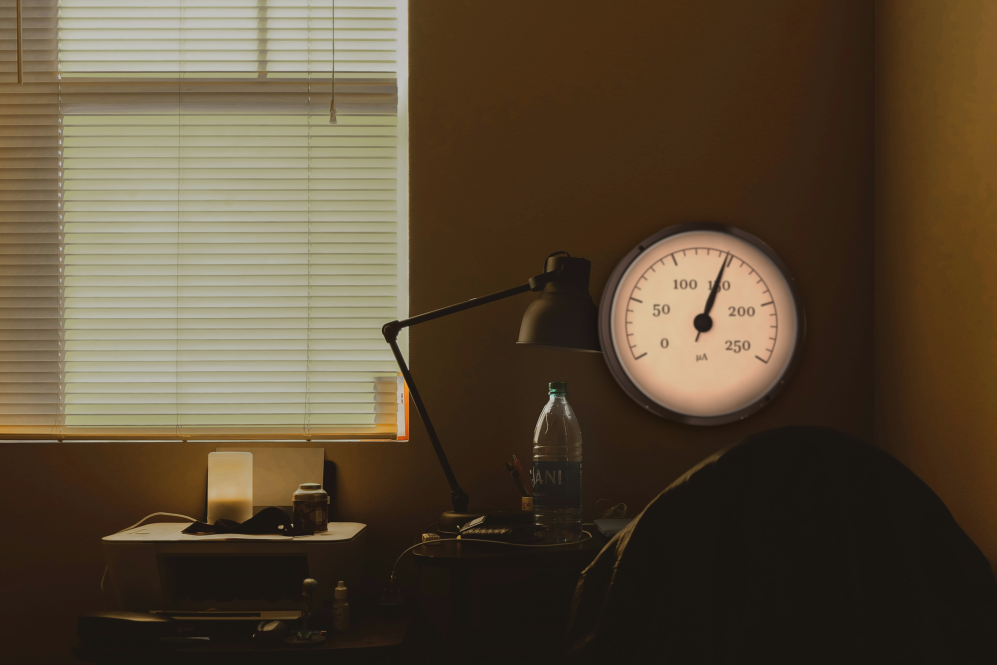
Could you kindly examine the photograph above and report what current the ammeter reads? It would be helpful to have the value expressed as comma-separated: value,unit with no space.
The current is 145,µA
